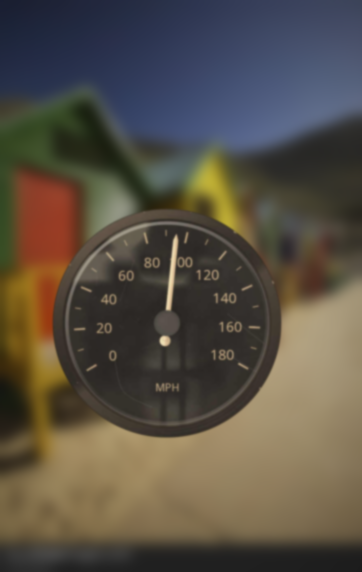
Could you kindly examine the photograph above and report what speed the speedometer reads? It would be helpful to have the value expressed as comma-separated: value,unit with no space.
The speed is 95,mph
